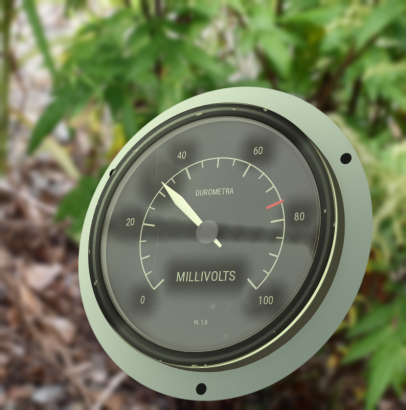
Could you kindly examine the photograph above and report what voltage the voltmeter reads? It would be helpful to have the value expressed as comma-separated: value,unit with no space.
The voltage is 32.5,mV
